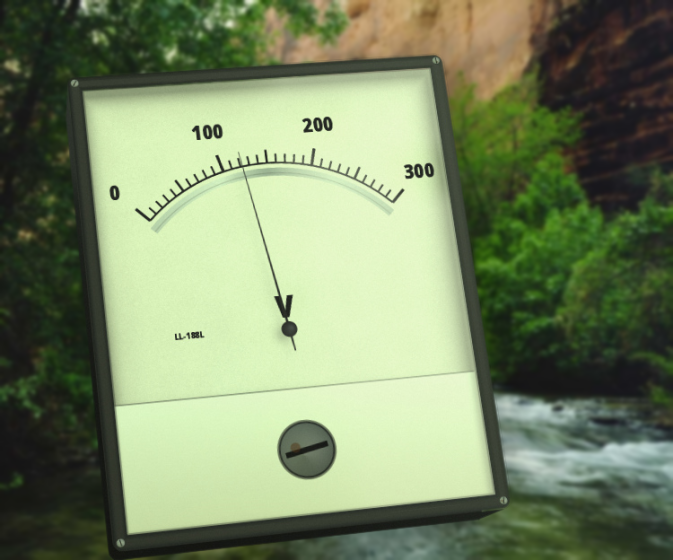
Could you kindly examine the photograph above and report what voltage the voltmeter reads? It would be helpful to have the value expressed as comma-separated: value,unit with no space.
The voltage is 120,V
